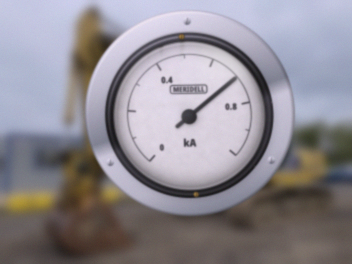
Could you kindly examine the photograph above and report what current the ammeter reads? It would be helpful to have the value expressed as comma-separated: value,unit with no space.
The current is 0.7,kA
